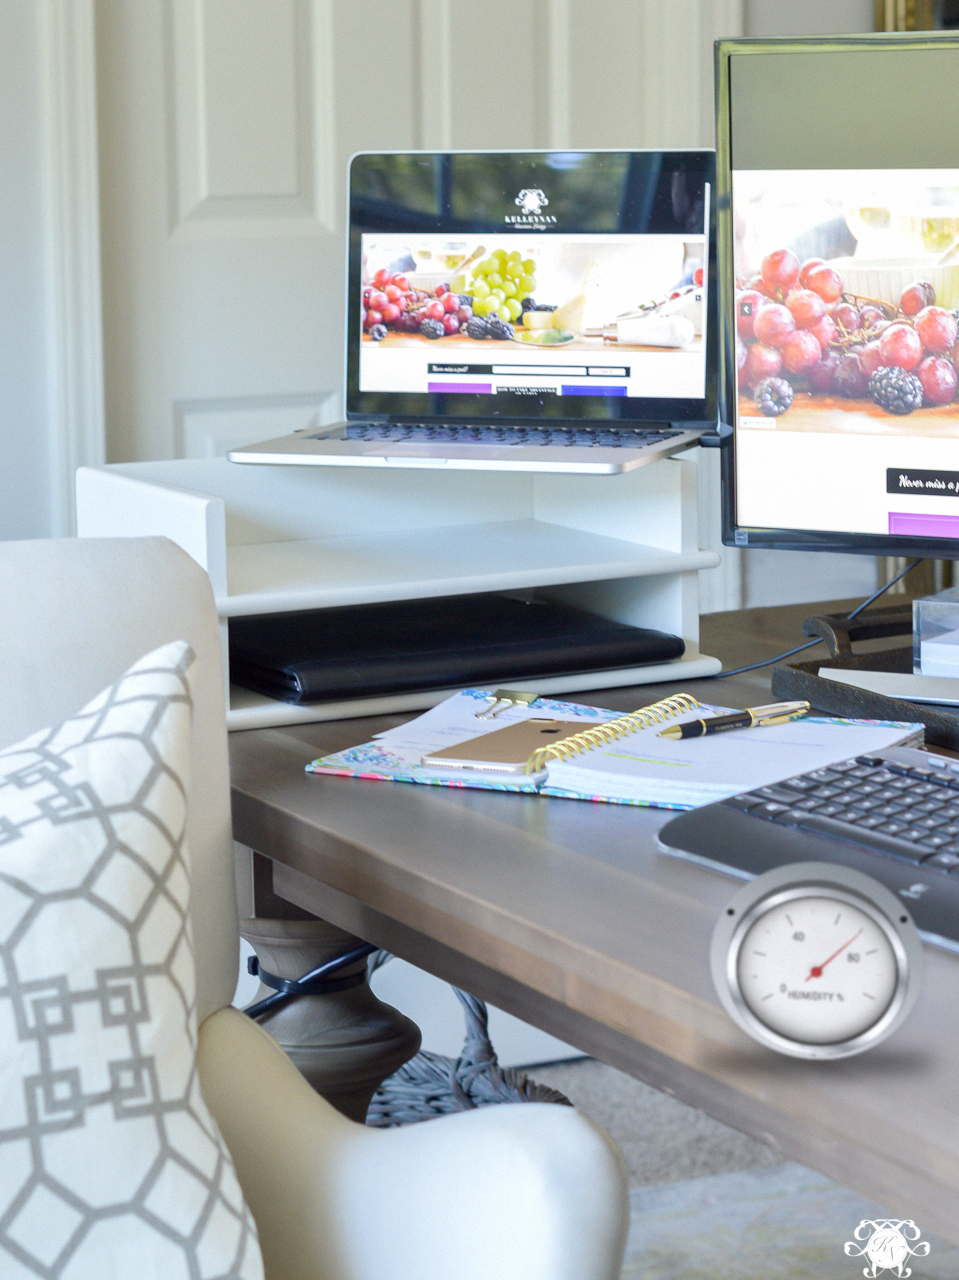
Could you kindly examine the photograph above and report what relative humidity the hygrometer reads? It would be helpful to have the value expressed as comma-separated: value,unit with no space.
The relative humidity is 70,%
